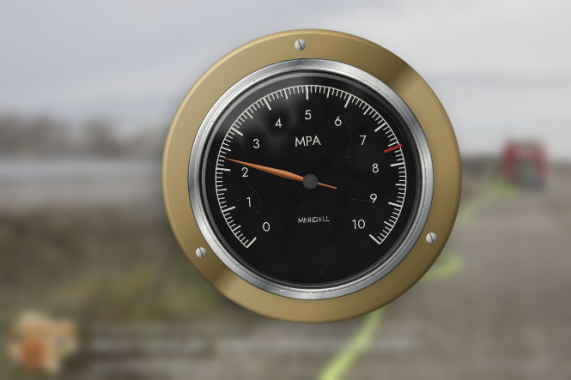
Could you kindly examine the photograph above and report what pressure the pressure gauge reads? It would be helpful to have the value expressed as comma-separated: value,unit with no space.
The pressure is 2.3,MPa
